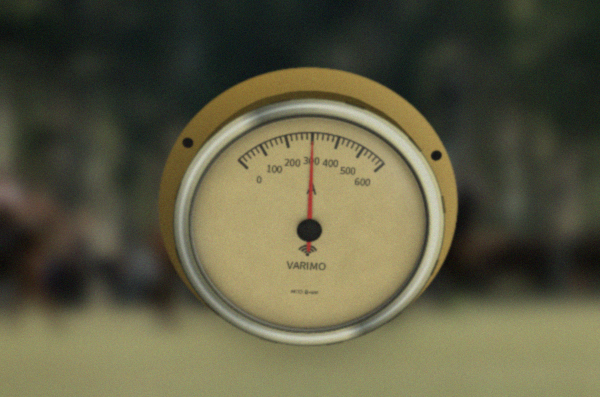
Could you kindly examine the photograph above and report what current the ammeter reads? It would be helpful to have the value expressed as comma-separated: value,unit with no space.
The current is 300,A
